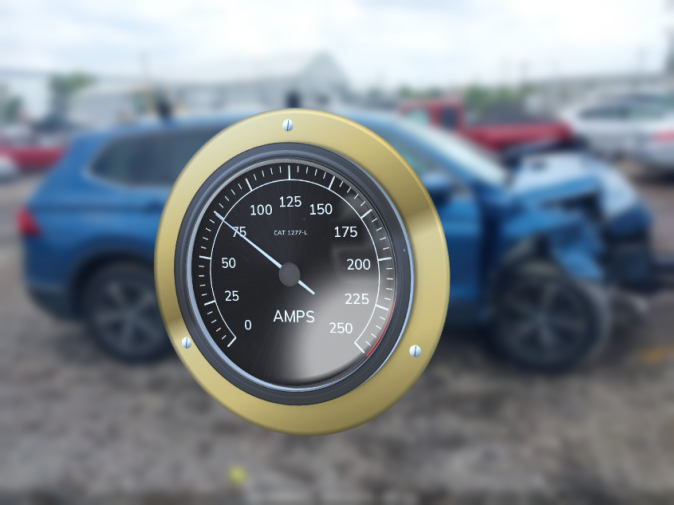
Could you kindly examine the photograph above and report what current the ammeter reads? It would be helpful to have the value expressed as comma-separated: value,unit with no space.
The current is 75,A
